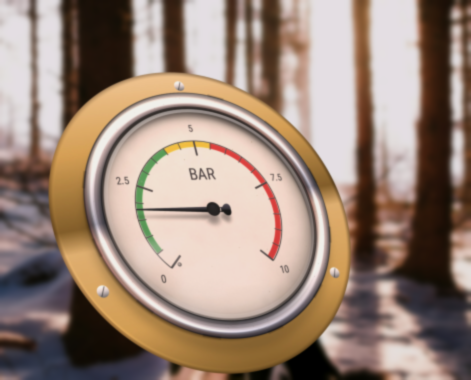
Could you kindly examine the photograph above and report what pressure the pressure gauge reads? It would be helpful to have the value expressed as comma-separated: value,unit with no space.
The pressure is 1.75,bar
